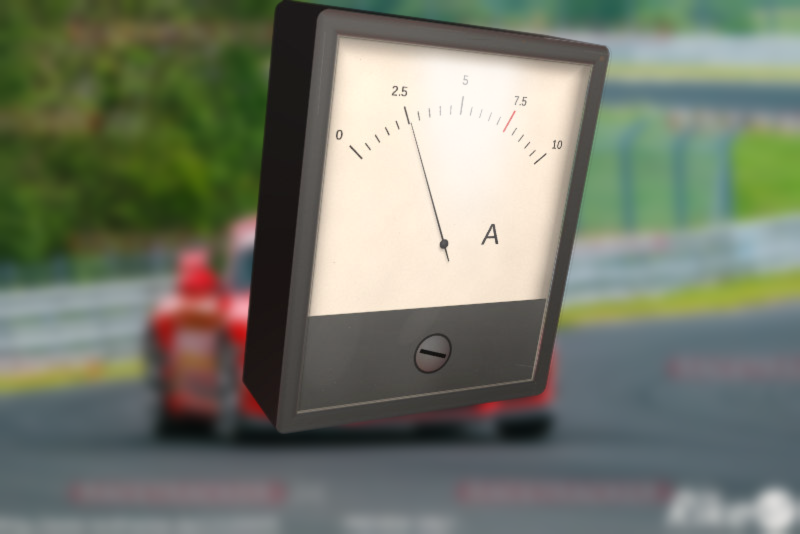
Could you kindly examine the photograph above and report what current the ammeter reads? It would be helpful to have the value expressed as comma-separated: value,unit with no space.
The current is 2.5,A
